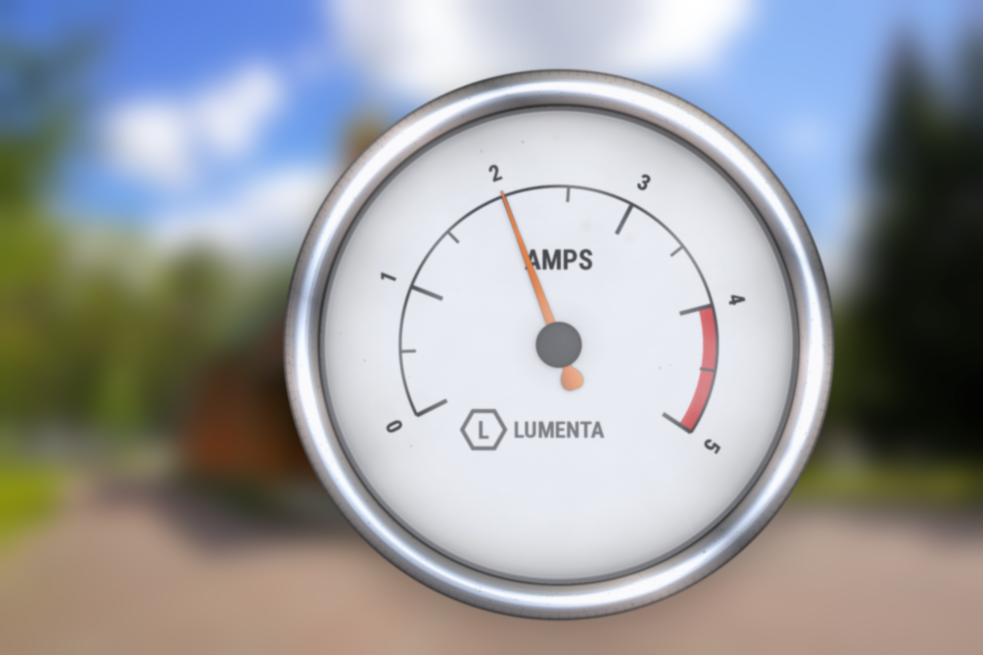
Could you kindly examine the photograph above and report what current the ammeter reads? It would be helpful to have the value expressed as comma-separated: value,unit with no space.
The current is 2,A
